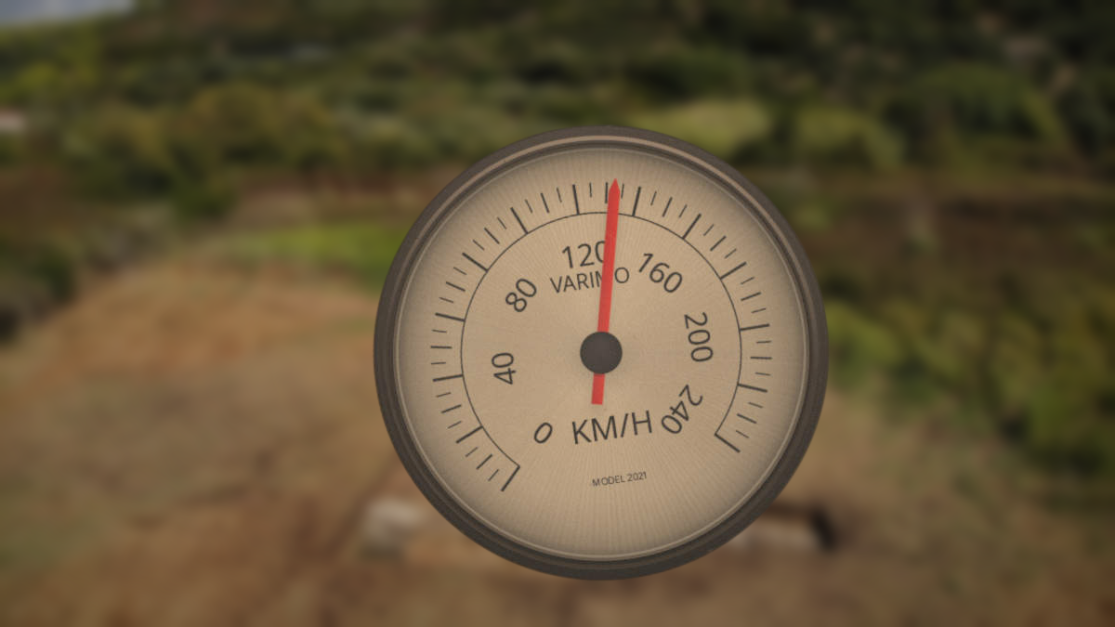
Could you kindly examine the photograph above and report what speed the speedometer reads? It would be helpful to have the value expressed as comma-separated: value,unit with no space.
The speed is 132.5,km/h
